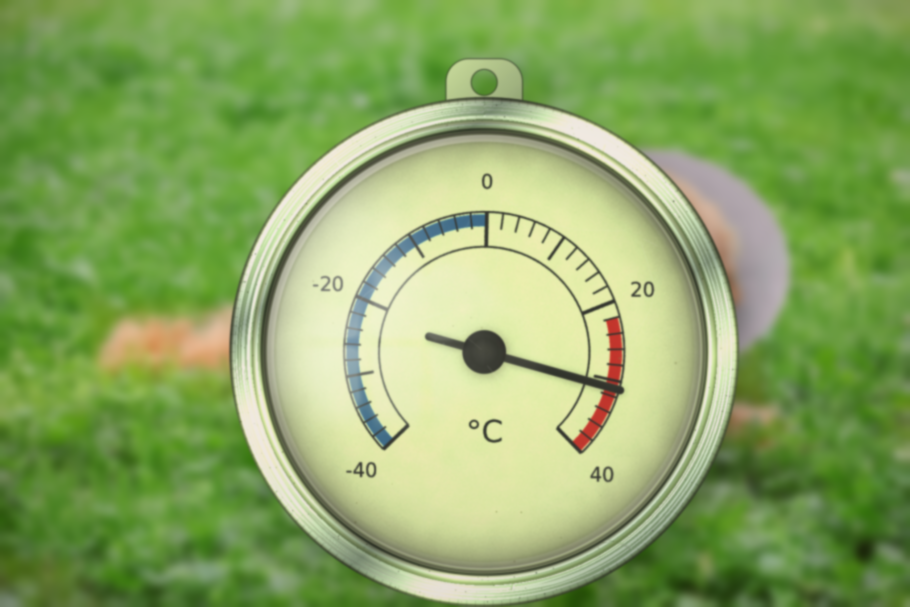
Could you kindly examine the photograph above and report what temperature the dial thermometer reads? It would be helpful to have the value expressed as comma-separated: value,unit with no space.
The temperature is 31,°C
